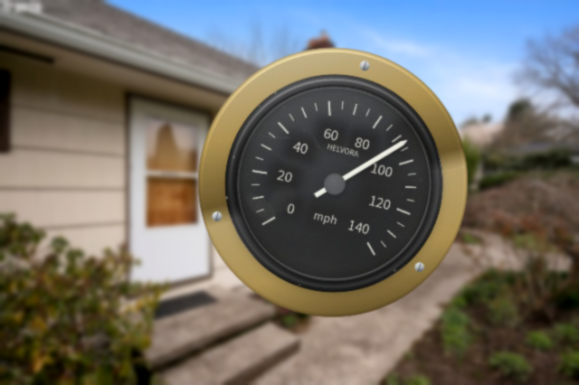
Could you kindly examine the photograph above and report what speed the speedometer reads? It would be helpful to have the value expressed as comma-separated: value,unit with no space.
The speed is 92.5,mph
